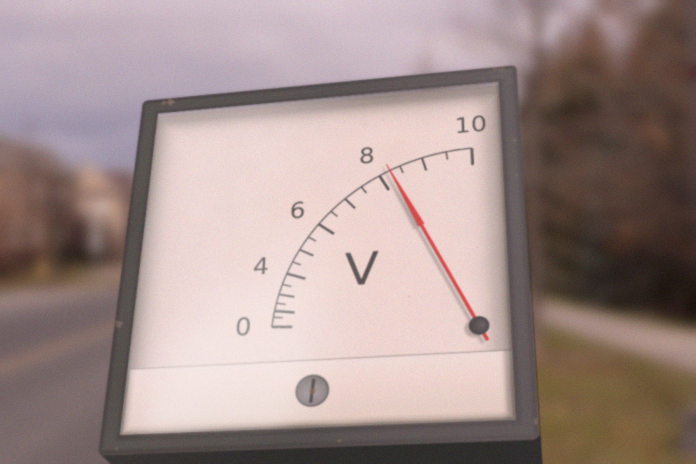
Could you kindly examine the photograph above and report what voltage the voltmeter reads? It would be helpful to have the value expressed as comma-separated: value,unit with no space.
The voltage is 8.25,V
